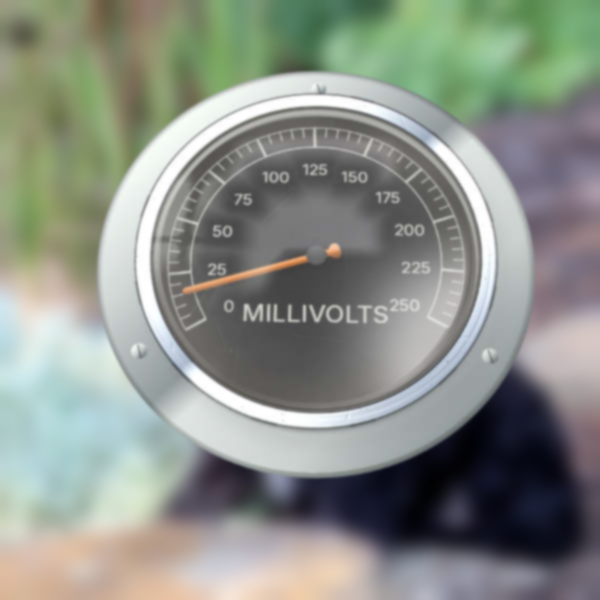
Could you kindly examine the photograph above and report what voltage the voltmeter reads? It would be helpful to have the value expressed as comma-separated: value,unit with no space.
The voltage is 15,mV
